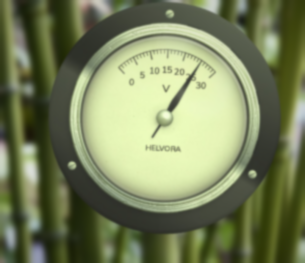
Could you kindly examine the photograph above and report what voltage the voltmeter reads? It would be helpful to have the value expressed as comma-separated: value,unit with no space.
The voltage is 25,V
